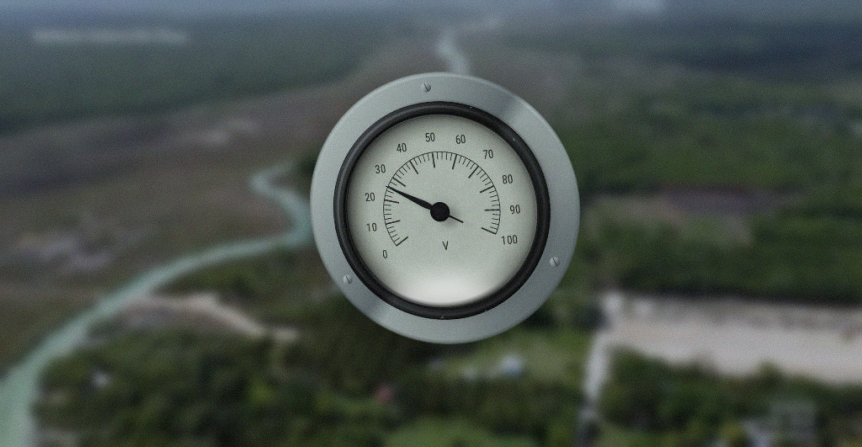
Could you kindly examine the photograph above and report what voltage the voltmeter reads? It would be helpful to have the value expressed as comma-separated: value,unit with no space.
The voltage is 26,V
